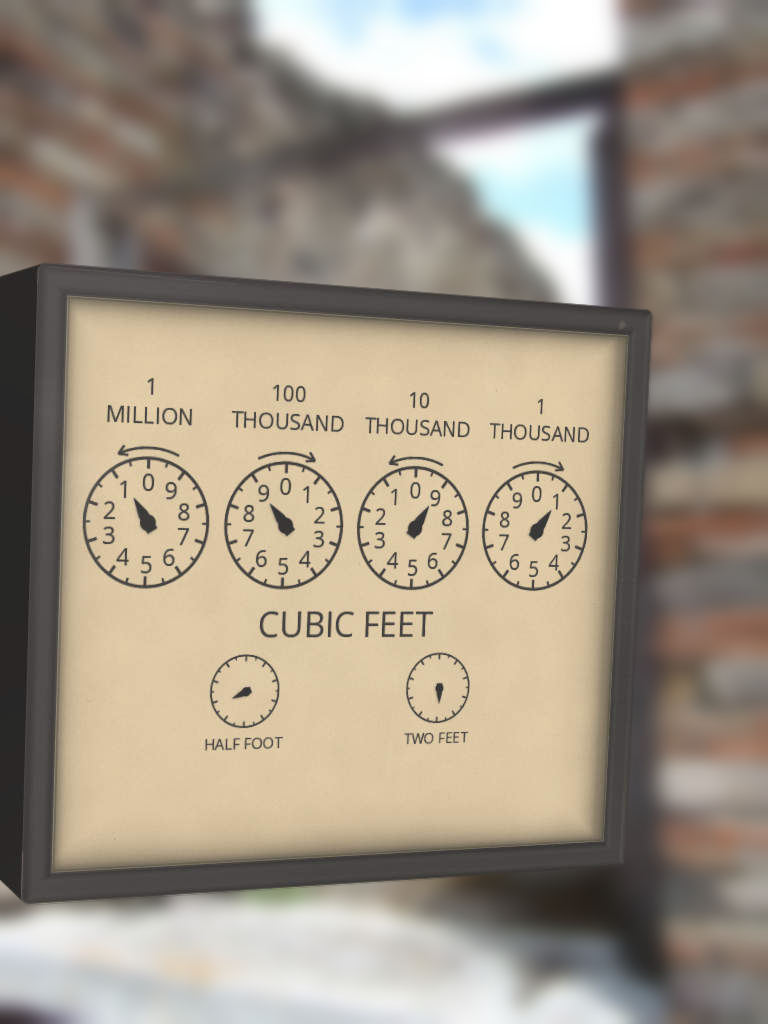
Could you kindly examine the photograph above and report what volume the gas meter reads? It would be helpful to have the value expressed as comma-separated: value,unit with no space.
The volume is 89100,ft³
